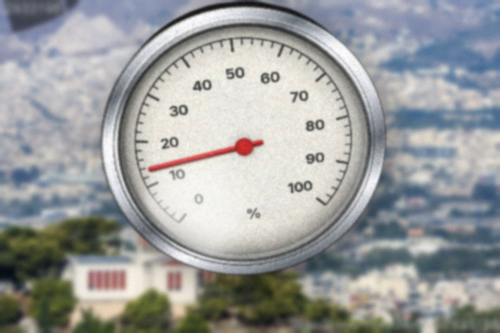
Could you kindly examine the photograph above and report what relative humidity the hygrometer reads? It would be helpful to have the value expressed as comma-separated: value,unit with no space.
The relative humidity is 14,%
